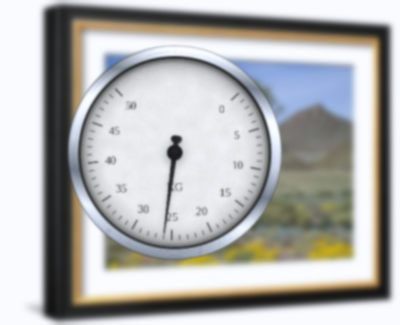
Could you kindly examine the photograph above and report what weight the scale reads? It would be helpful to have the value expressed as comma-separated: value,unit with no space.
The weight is 26,kg
